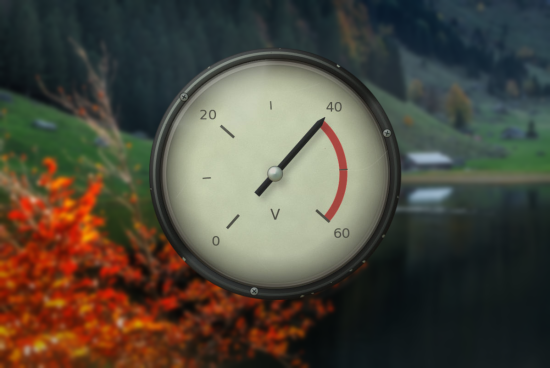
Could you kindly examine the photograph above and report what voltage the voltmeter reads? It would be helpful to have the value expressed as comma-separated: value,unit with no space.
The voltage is 40,V
